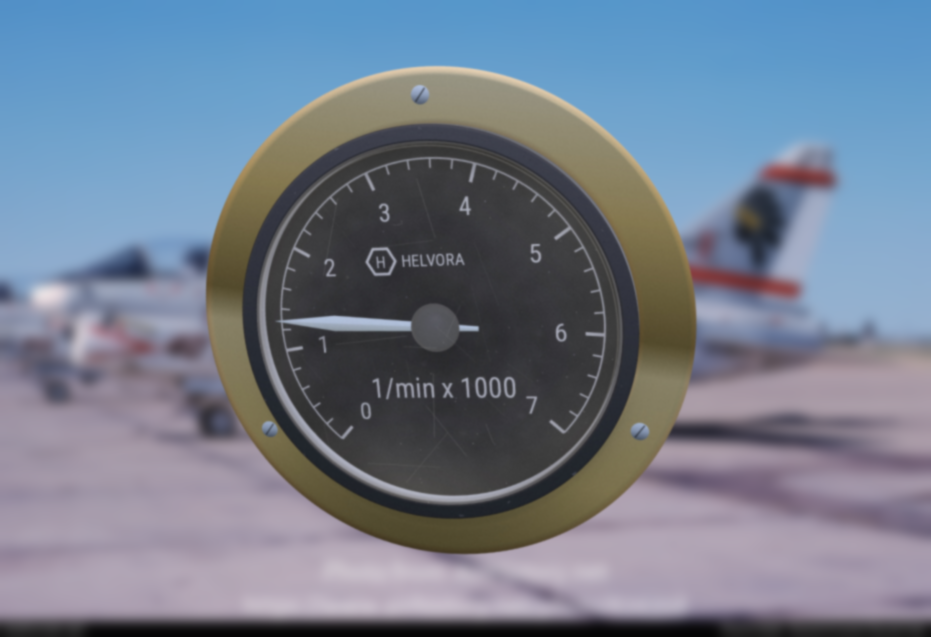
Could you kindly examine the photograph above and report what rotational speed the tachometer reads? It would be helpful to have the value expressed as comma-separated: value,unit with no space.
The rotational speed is 1300,rpm
